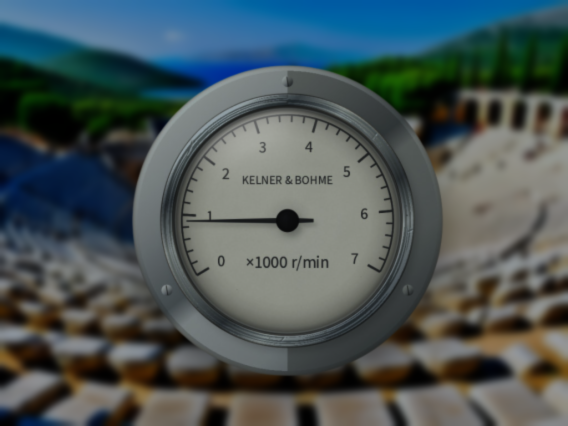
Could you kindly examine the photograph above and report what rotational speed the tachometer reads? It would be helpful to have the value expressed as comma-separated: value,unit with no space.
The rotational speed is 900,rpm
